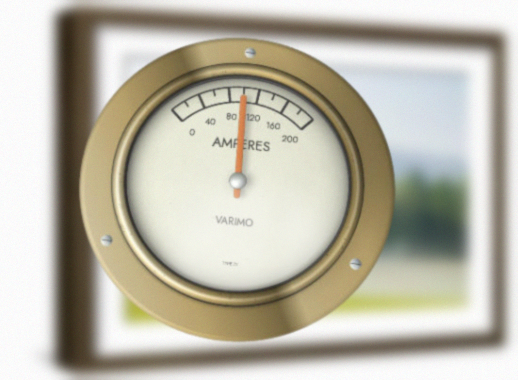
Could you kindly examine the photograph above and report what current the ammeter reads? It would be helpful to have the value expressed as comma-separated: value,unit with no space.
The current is 100,A
